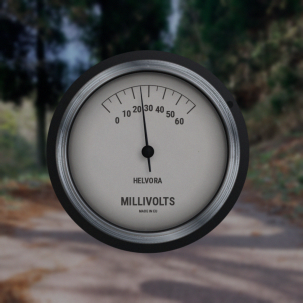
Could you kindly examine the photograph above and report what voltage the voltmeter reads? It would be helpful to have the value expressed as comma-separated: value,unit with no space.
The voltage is 25,mV
